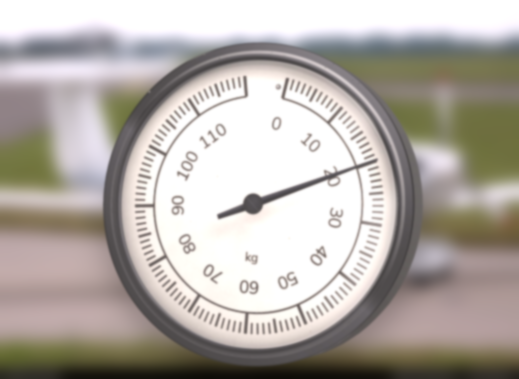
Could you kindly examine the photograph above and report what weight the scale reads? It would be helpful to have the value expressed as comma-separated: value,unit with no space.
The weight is 20,kg
